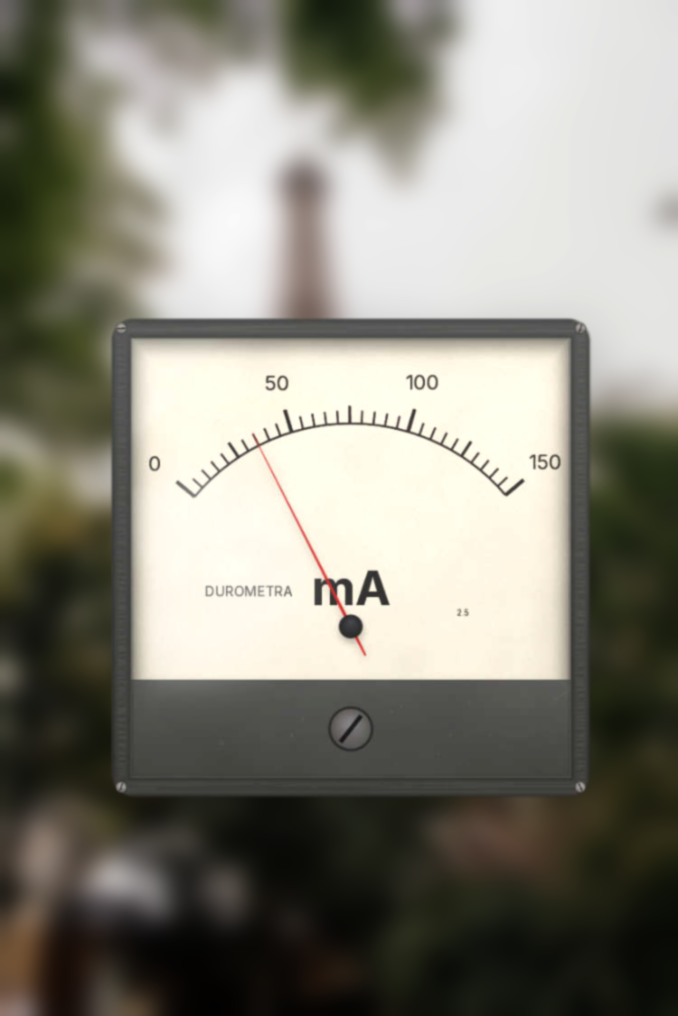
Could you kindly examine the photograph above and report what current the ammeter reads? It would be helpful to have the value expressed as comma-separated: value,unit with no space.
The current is 35,mA
